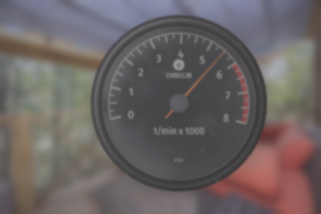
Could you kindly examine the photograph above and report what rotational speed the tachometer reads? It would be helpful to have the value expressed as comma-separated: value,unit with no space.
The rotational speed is 5500,rpm
